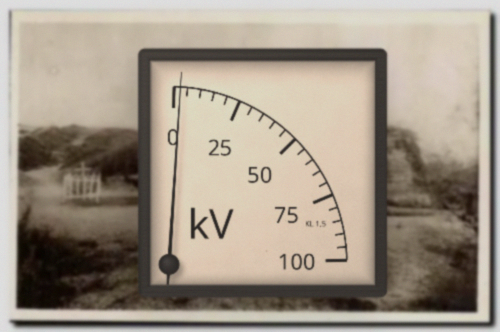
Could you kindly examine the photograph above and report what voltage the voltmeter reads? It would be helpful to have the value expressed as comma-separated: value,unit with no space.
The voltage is 2.5,kV
